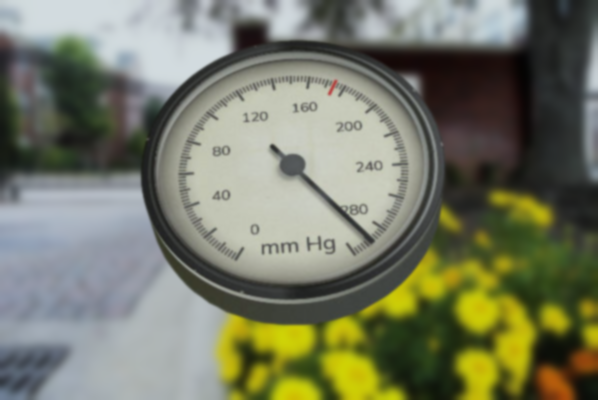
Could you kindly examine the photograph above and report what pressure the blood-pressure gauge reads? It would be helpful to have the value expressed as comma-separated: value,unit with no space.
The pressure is 290,mmHg
